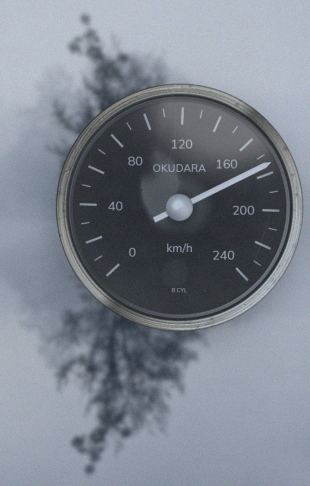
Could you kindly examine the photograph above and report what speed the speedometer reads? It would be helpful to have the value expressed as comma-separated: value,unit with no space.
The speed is 175,km/h
